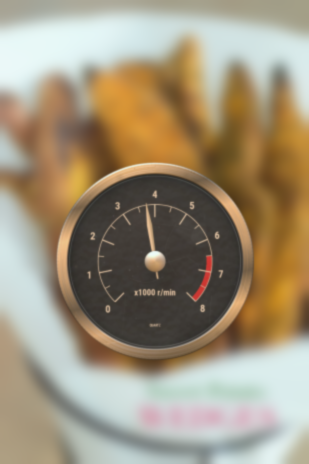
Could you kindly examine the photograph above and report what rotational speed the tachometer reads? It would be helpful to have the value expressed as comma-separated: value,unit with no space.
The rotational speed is 3750,rpm
